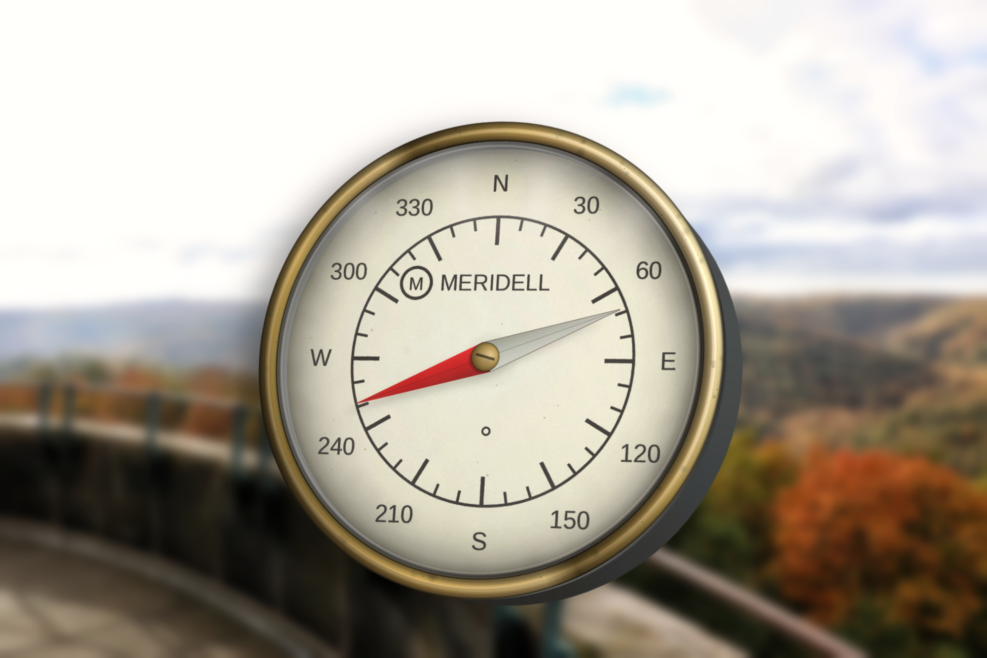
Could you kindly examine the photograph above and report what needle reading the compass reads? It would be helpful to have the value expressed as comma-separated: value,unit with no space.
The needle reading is 250,°
